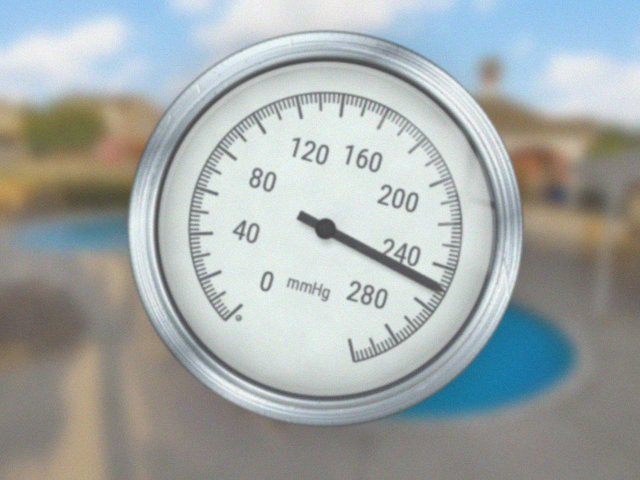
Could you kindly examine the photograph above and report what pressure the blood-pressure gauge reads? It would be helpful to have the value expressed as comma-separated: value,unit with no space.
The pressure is 250,mmHg
